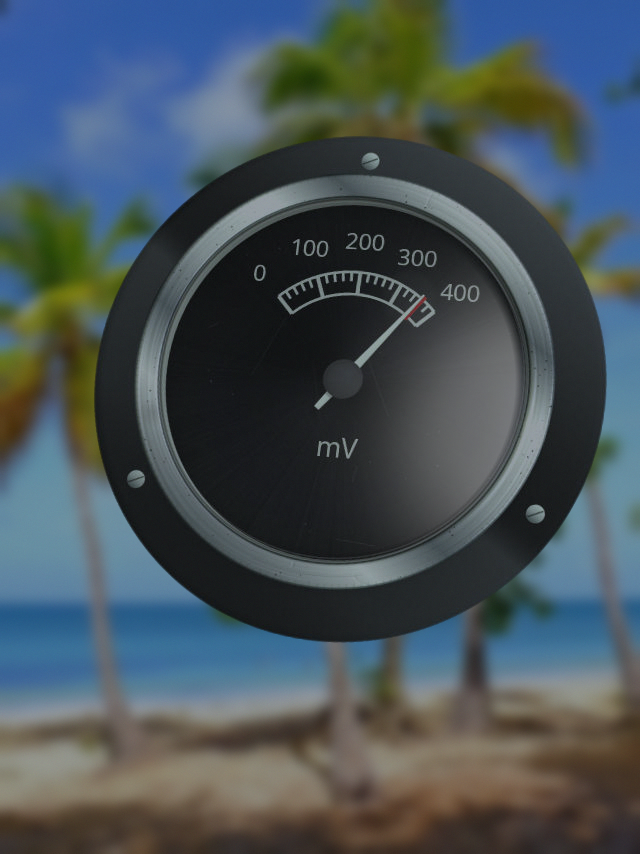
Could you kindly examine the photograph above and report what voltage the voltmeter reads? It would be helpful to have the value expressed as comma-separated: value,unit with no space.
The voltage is 360,mV
